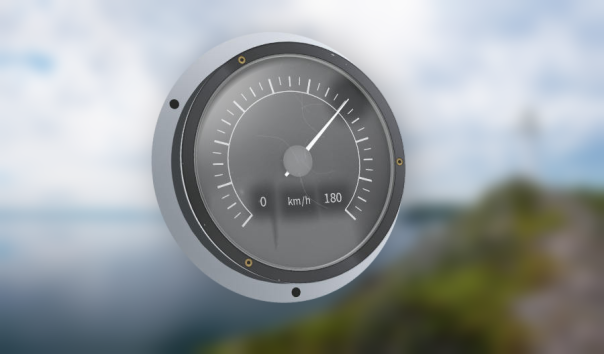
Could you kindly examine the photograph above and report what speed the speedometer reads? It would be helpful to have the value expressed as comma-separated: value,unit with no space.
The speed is 120,km/h
